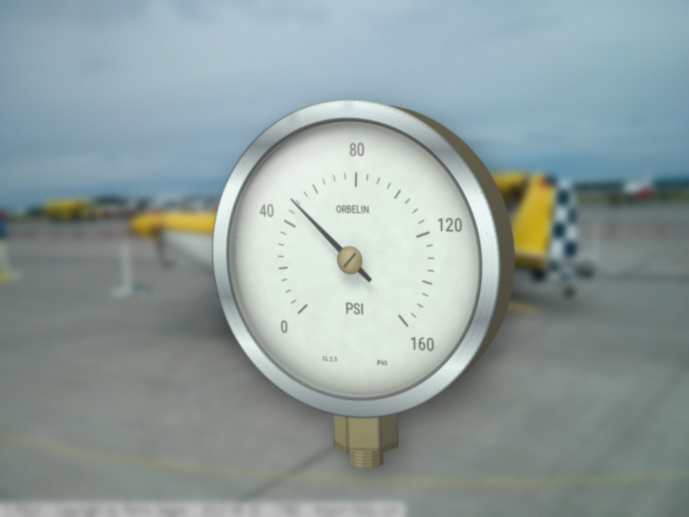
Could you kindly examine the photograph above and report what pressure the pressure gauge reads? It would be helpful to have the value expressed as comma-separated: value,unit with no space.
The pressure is 50,psi
